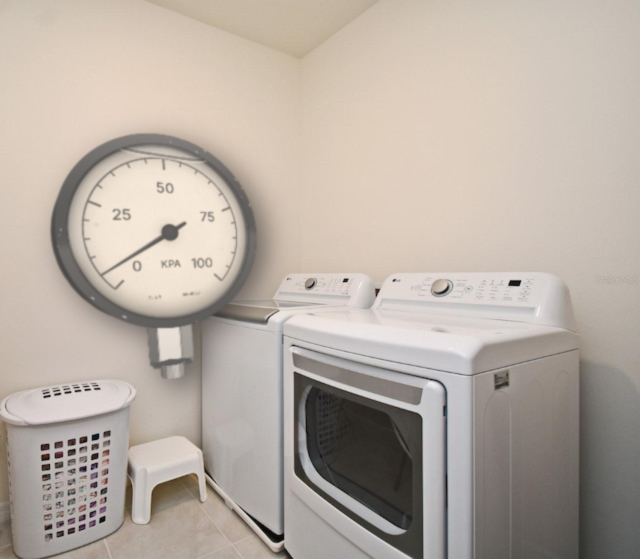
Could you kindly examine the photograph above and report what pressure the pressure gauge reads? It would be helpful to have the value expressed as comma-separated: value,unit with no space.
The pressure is 5,kPa
